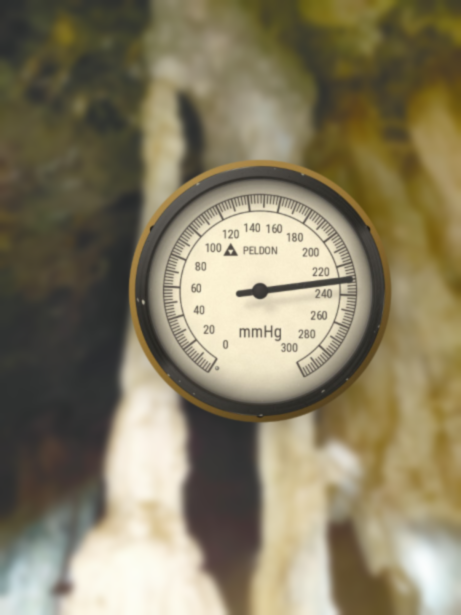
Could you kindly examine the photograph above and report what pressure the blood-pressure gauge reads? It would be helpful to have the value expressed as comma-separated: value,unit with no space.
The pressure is 230,mmHg
